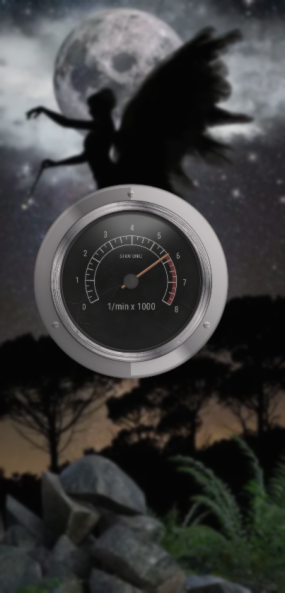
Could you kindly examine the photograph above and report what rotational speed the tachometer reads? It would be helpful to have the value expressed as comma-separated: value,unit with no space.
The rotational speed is 5750,rpm
